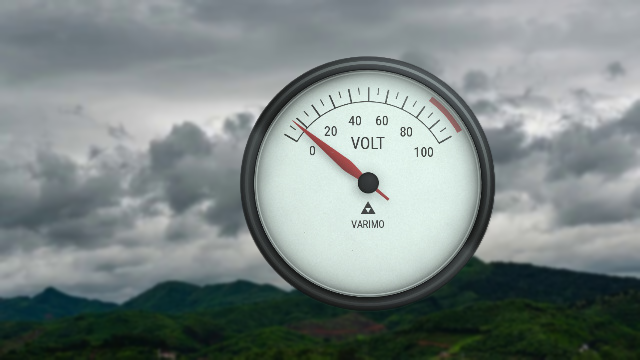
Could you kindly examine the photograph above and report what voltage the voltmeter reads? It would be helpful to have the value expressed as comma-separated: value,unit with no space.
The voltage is 7.5,V
